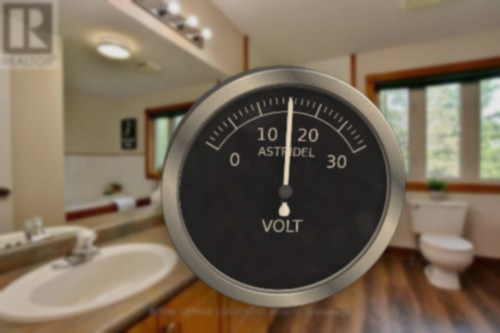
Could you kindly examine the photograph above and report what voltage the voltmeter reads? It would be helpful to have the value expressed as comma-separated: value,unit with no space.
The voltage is 15,V
